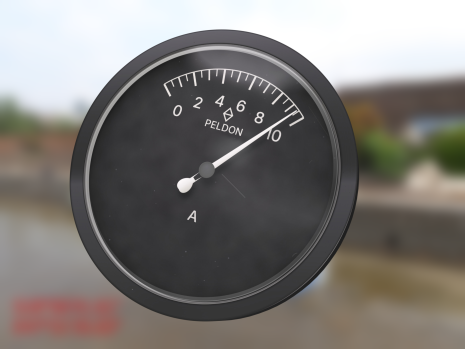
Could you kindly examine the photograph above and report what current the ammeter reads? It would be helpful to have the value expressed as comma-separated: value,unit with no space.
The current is 9.5,A
